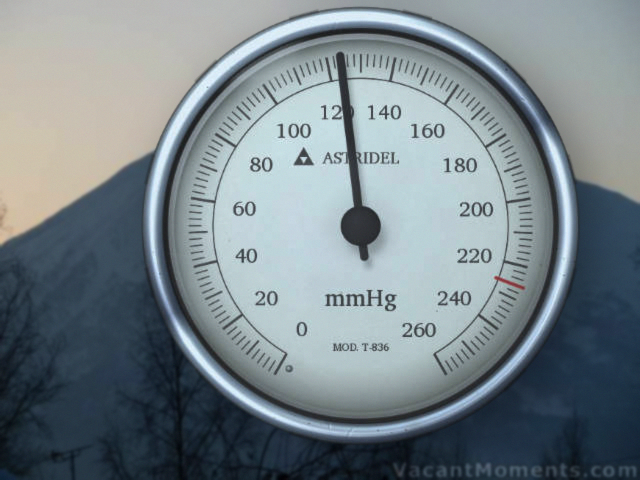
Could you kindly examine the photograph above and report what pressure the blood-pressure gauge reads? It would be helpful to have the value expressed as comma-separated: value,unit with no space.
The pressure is 124,mmHg
